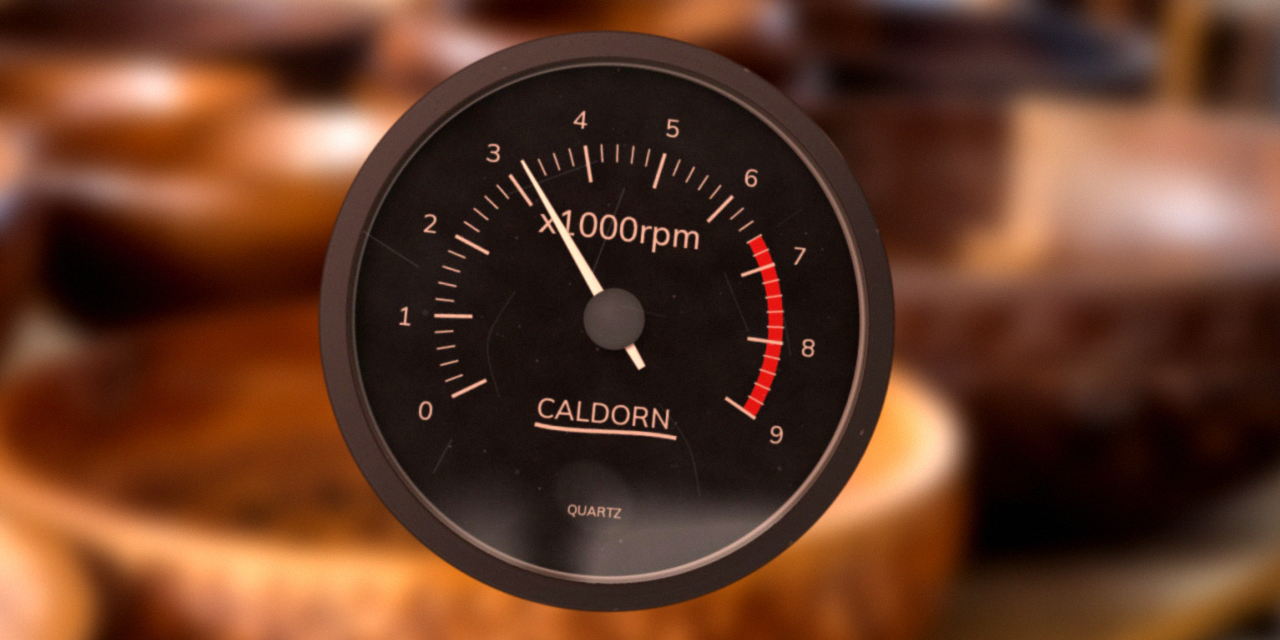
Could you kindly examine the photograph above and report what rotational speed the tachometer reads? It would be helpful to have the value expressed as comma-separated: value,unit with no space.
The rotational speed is 3200,rpm
